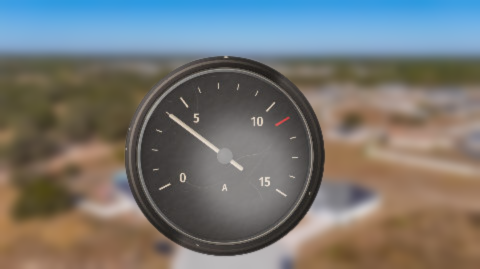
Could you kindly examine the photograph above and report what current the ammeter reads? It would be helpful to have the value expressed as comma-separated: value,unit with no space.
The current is 4,A
